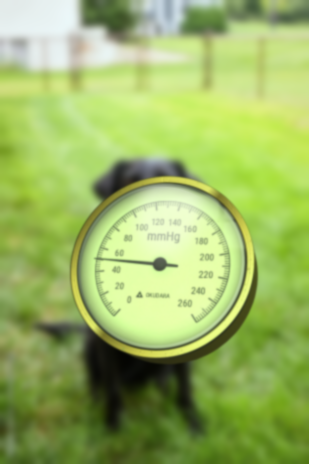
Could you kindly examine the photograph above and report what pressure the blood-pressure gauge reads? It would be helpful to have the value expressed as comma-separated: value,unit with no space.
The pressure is 50,mmHg
